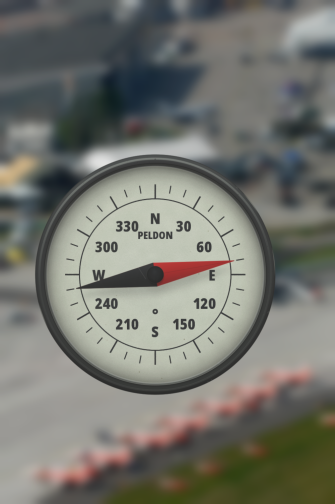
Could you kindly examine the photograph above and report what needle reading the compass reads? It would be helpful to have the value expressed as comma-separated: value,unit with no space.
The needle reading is 80,°
